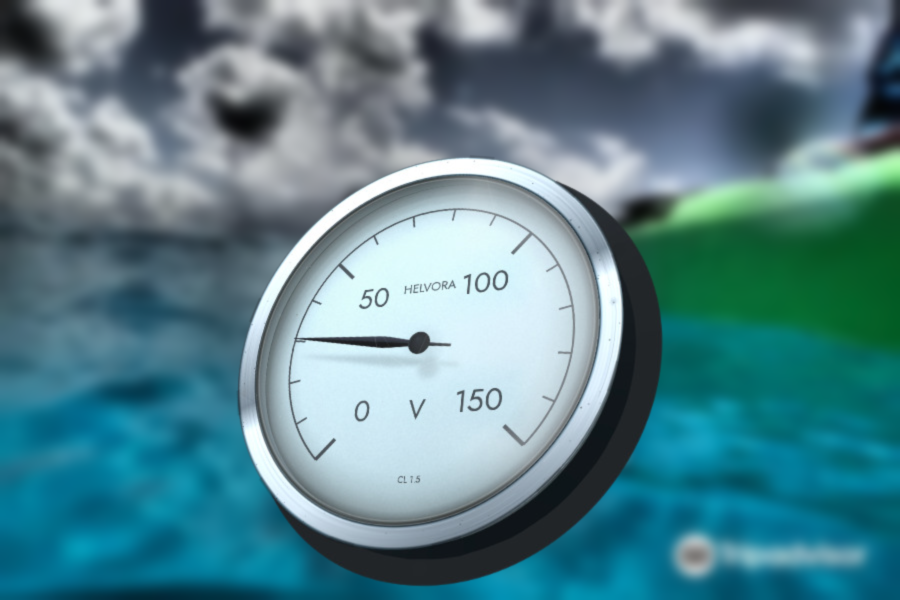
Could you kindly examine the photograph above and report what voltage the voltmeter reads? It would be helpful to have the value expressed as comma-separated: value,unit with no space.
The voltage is 30,V
